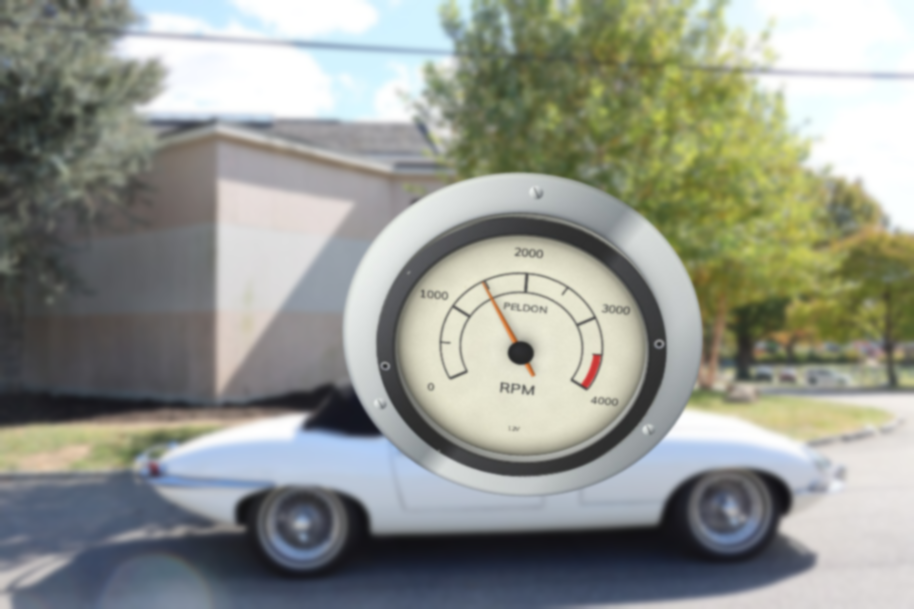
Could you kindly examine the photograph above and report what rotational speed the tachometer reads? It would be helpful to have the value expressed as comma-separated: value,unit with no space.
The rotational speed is 1500,rpm
